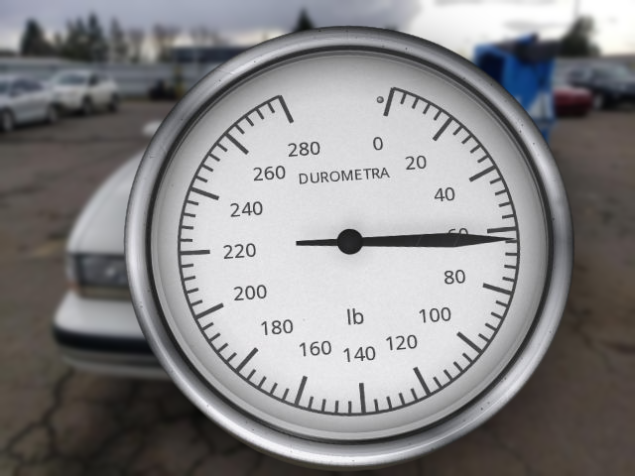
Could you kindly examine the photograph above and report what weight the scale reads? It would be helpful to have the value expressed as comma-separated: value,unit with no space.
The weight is 64,lb
